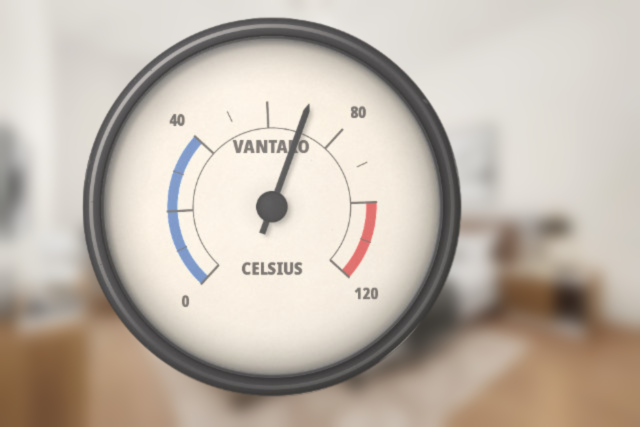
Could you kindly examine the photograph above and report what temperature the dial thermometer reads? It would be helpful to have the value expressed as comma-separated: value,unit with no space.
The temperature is 70,°C
